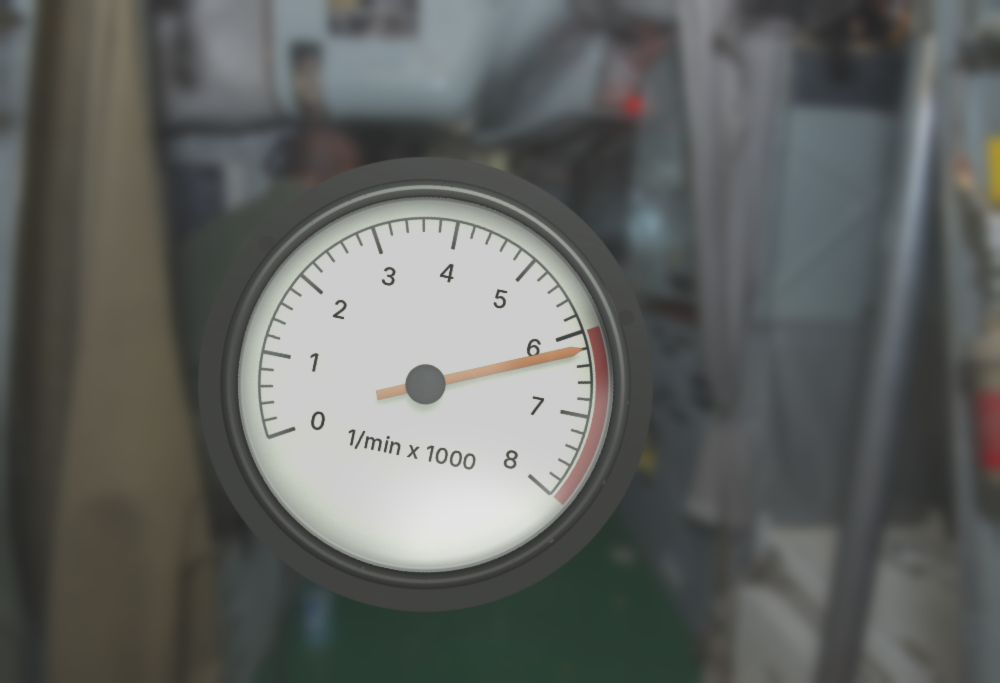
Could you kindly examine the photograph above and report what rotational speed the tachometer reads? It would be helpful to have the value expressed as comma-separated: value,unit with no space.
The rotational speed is 6200,rpm
